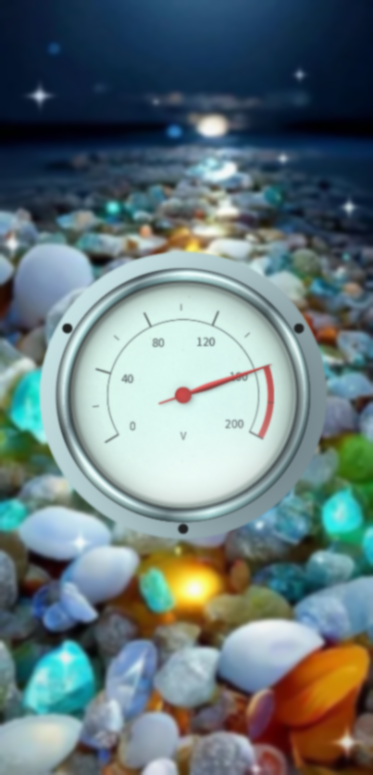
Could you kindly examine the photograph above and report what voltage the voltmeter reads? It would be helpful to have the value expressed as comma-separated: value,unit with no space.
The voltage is 160,V
